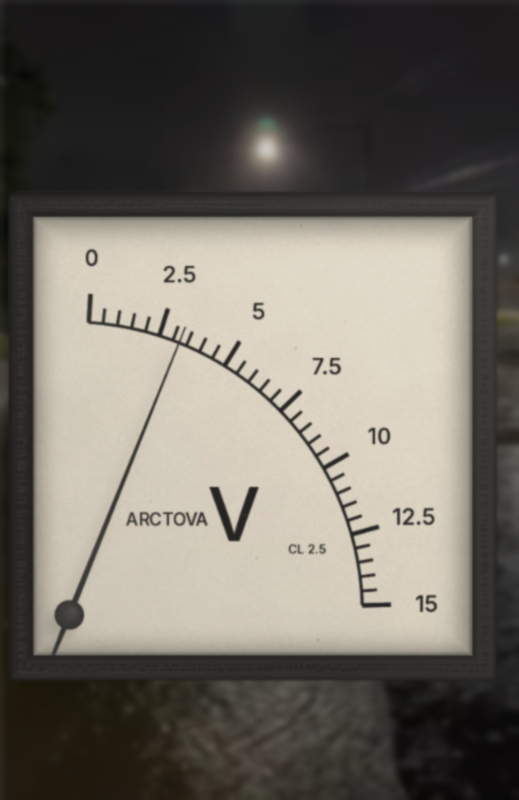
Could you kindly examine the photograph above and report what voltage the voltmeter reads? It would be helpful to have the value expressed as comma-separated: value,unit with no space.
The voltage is 3.25,V
